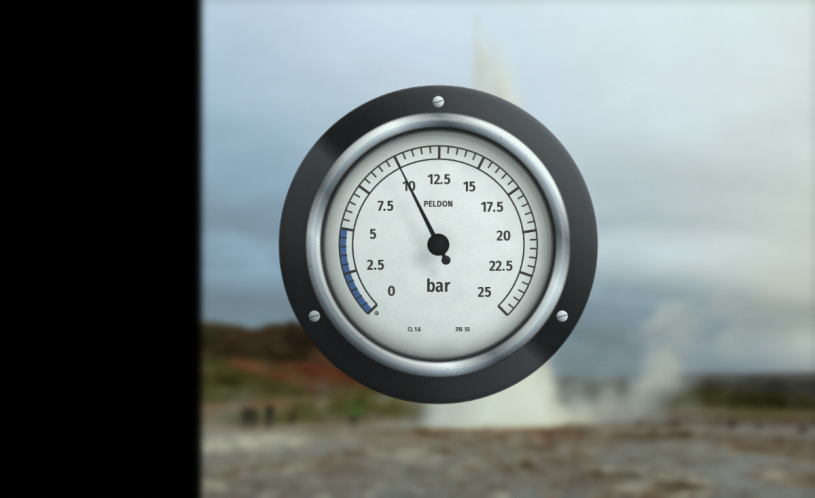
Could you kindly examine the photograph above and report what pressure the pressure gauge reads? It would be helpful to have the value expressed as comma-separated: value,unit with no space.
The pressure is 10,bar
